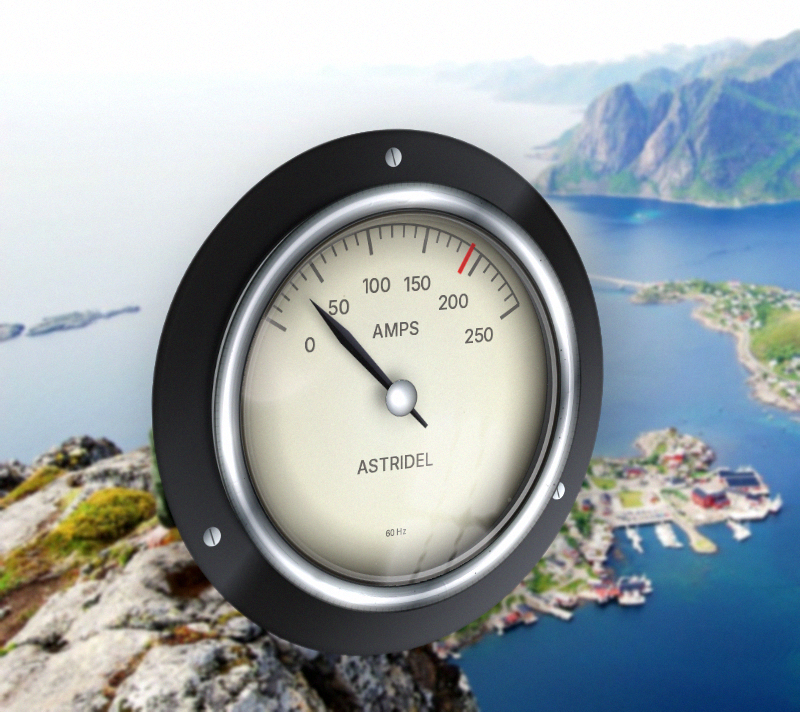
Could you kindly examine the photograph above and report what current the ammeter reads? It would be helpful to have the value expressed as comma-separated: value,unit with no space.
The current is 30,A
